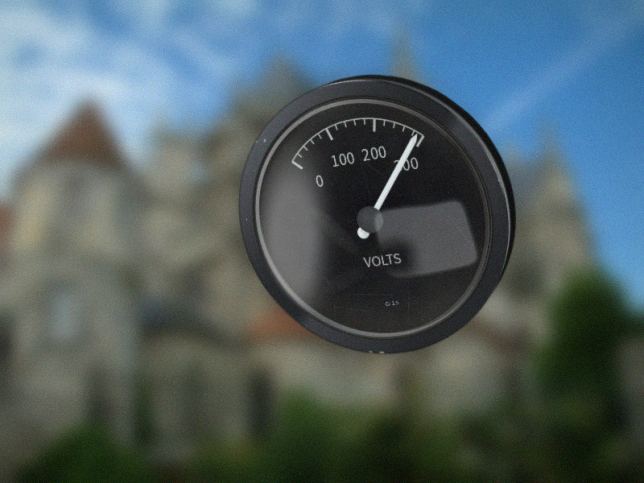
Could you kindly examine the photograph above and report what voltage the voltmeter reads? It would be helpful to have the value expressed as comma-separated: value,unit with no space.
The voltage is 290,V
